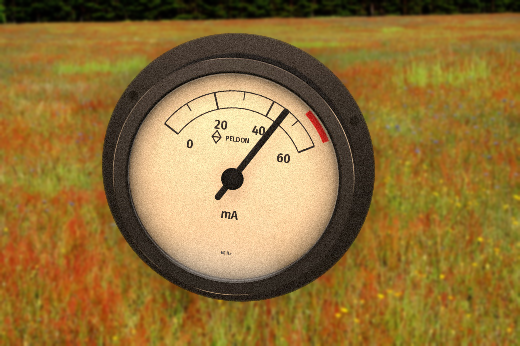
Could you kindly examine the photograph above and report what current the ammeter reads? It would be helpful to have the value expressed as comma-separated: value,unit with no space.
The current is 45,mA
